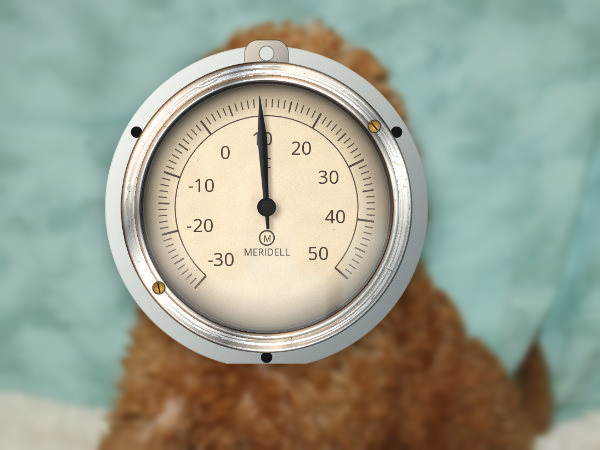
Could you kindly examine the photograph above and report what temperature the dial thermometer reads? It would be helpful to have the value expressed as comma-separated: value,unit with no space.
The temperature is 10,°C
